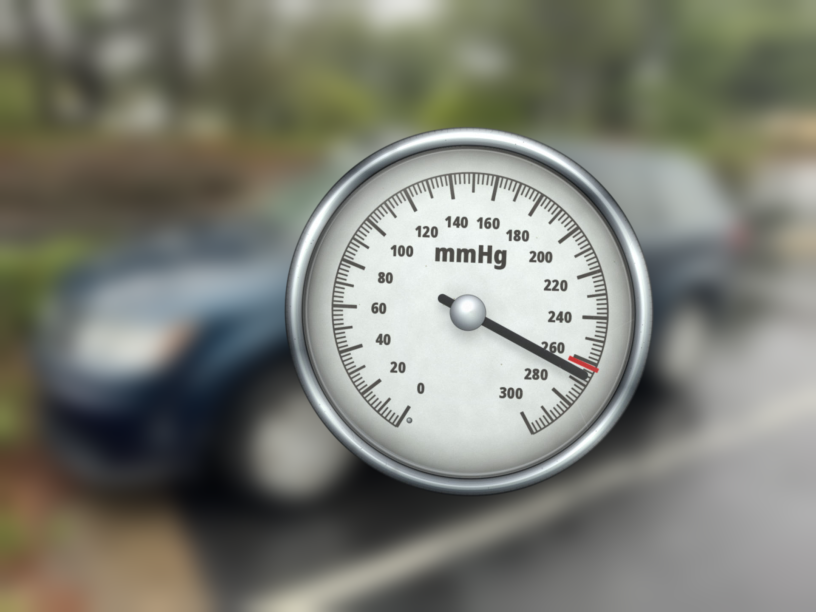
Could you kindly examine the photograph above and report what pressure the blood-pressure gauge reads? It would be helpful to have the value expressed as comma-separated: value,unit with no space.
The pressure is 266,mmHg
